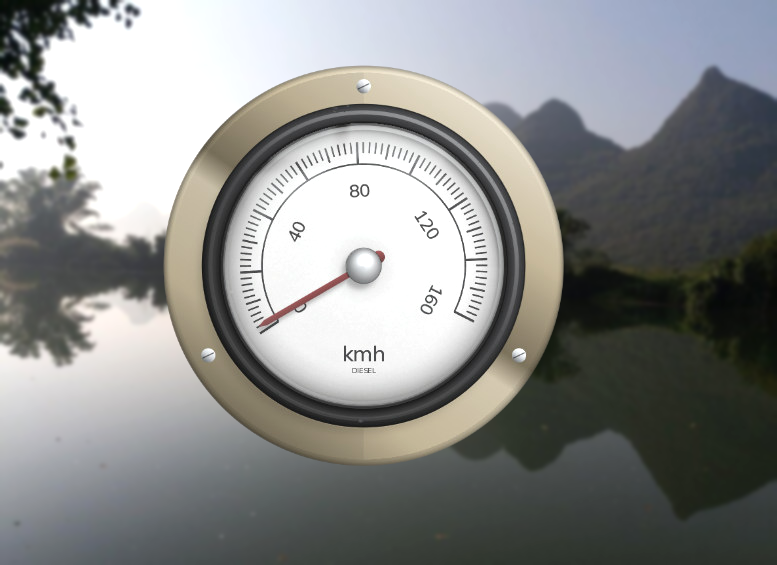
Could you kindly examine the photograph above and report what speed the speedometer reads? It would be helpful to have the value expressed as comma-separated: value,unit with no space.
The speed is 2,km/h
